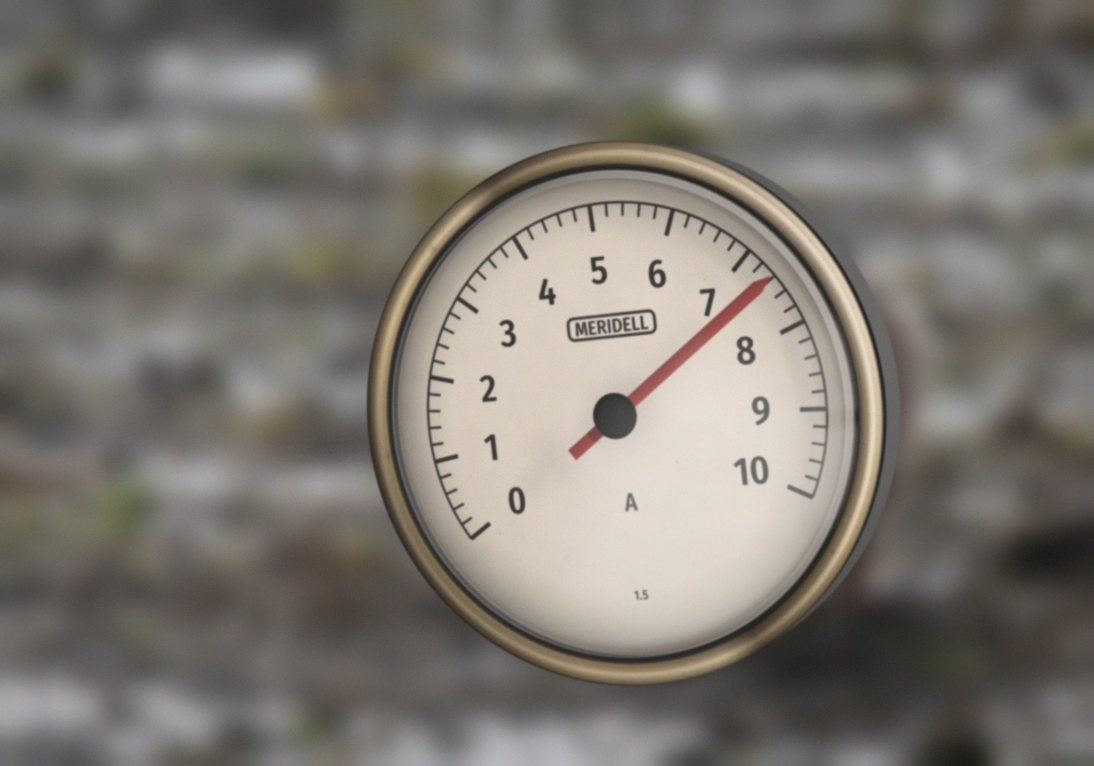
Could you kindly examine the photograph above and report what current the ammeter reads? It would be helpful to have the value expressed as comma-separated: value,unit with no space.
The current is 7.4,A
